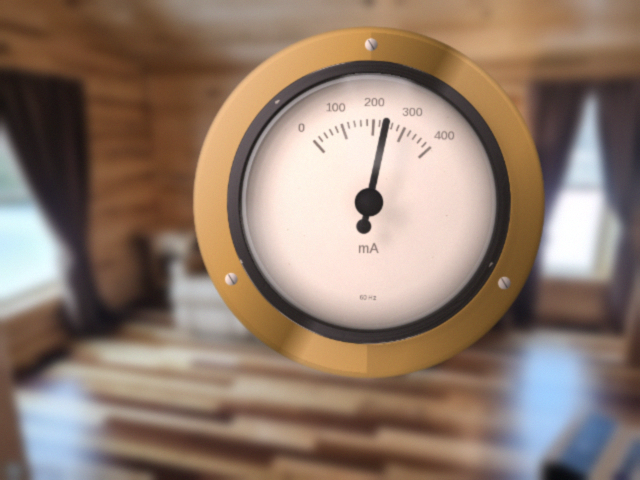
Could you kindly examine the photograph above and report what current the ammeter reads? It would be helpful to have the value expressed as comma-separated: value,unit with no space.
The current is 240,mA
